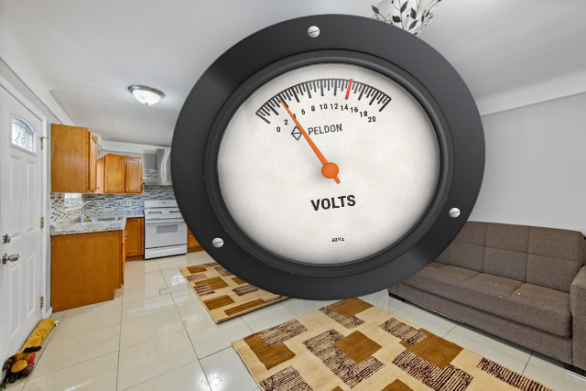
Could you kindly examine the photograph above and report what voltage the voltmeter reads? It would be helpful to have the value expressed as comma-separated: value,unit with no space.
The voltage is 4,V
